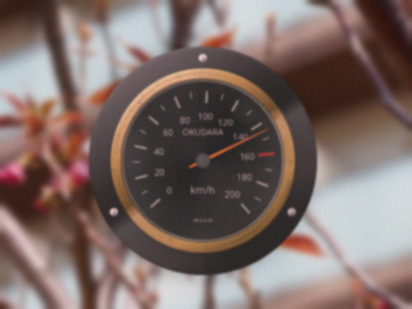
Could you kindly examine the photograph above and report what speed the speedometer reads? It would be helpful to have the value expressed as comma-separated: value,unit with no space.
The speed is 145,km/h
